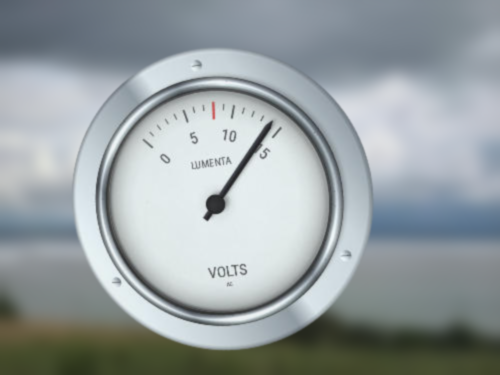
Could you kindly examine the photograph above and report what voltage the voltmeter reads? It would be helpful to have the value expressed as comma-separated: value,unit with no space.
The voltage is 14,V
